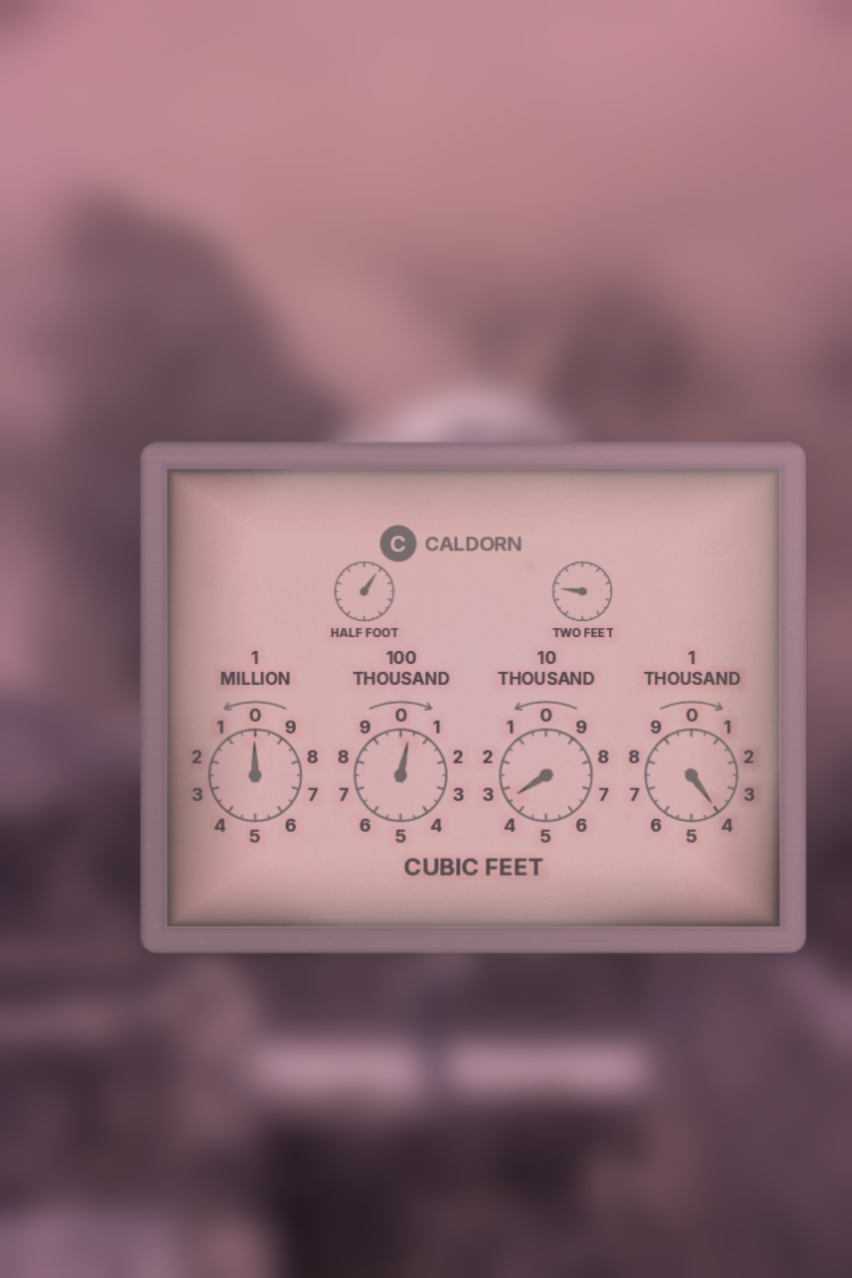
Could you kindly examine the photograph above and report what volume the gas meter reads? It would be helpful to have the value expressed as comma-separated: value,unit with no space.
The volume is 3400,ft³
